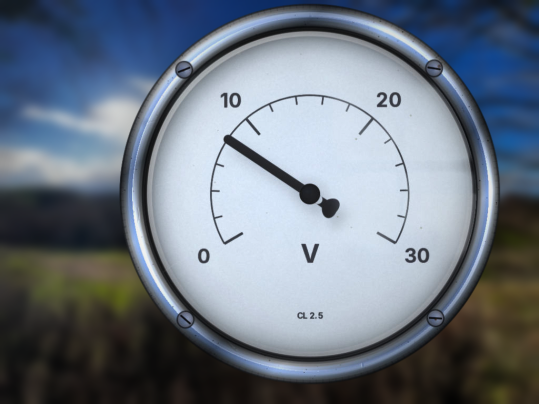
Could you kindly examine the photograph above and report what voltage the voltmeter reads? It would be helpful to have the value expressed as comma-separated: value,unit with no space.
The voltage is 8,V
